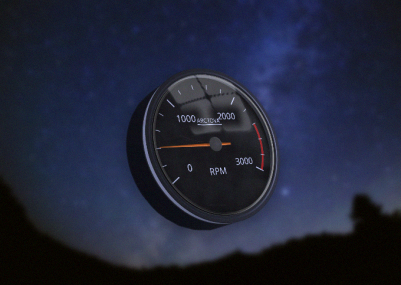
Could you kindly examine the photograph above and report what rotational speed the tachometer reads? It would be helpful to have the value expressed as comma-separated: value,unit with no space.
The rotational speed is 400,rpm
